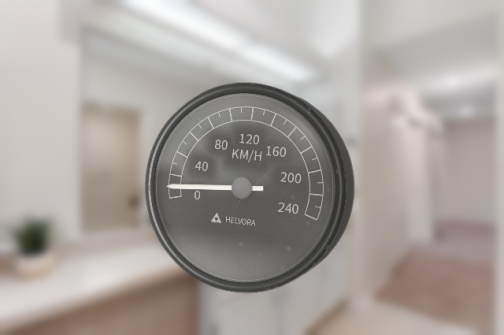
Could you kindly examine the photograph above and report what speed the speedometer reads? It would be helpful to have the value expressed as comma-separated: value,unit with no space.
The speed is 10,km/h
